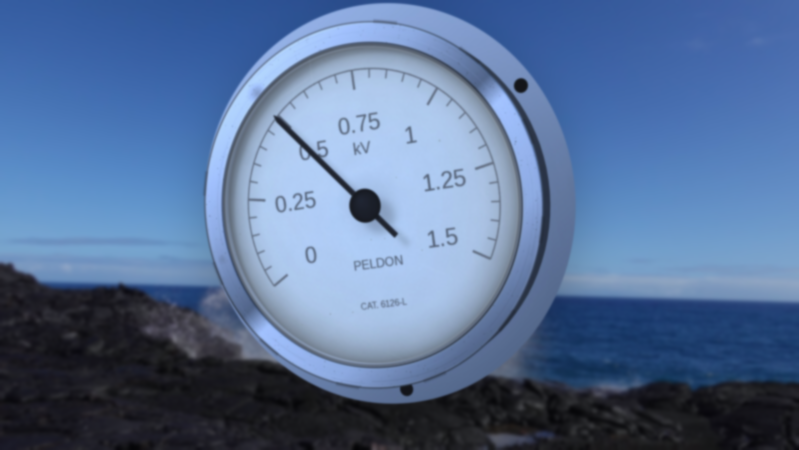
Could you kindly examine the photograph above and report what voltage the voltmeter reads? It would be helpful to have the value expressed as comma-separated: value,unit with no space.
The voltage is 0.5,kV
